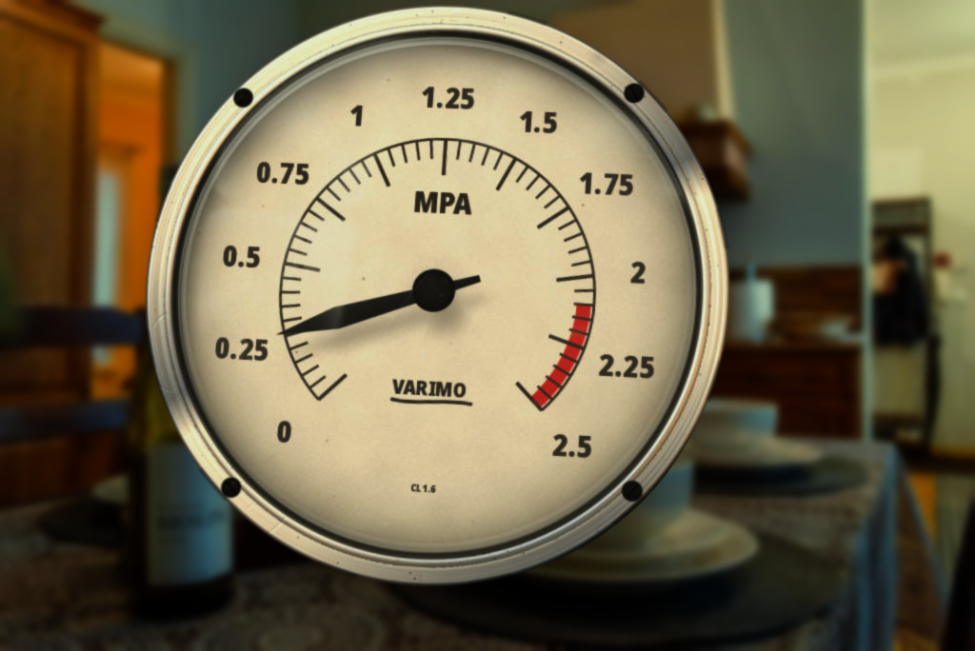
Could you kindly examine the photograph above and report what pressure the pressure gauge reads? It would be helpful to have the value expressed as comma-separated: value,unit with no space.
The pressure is 0.25,MPa
